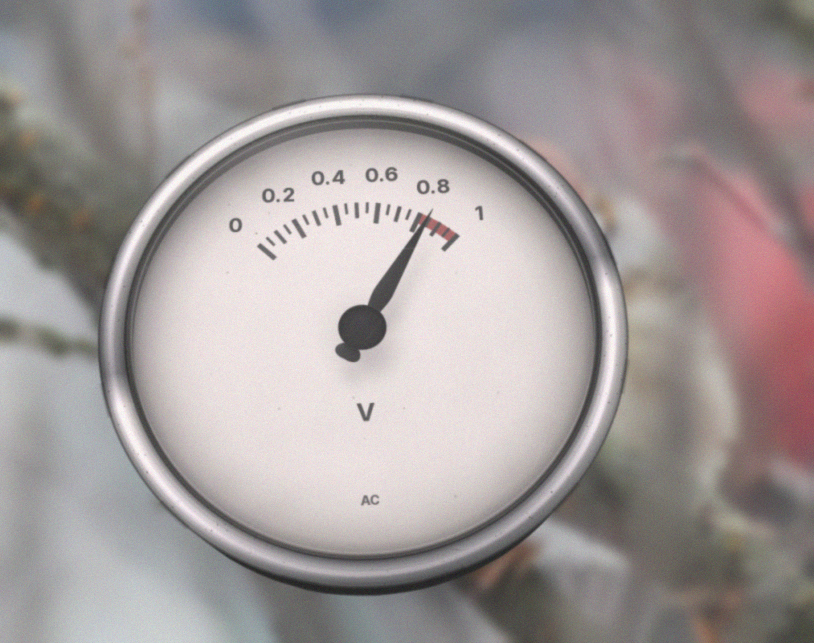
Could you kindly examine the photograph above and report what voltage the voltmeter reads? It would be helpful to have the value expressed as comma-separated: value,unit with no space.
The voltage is 0.85,V
